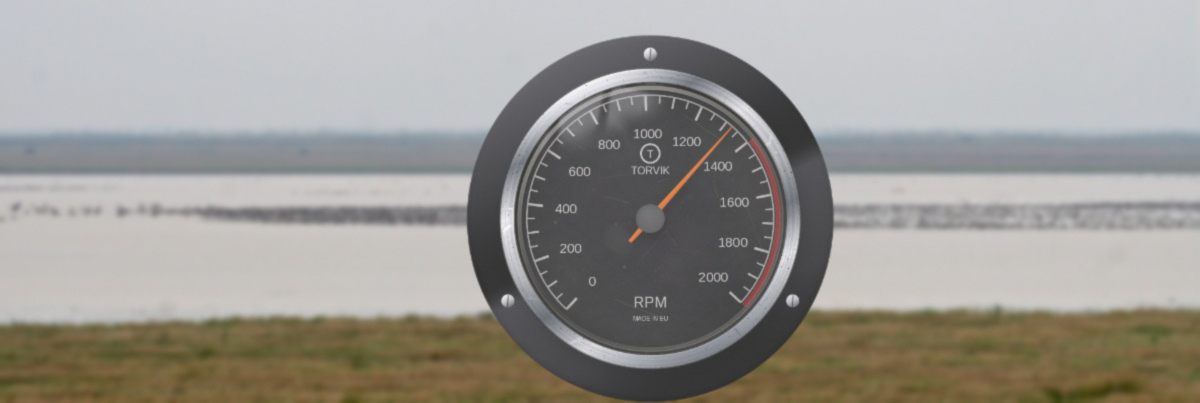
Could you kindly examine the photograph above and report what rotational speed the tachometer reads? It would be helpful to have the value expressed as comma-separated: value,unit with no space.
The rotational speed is 1325,rpm
